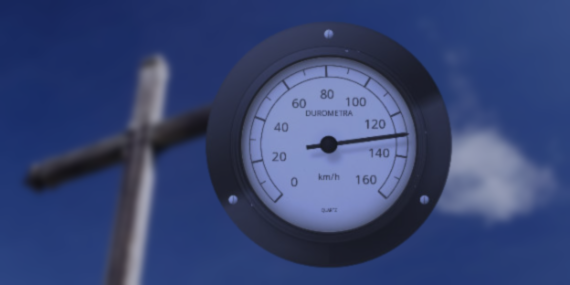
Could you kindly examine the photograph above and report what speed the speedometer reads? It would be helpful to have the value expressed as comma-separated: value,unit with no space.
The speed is 130,km/h
